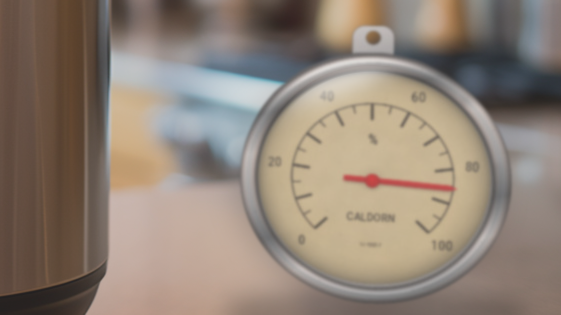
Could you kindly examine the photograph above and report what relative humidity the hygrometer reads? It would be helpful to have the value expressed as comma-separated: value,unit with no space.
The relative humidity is 85,%
